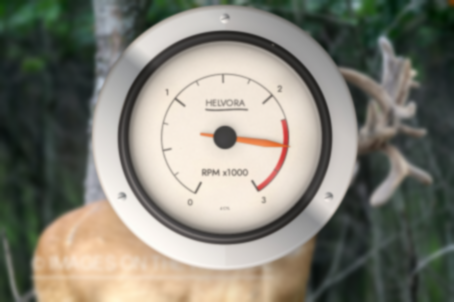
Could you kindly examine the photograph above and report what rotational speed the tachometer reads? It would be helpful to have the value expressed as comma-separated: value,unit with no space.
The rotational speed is 2500,rpm
